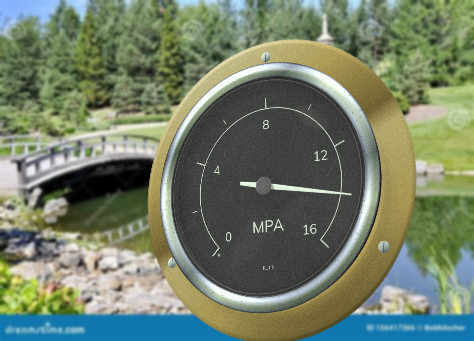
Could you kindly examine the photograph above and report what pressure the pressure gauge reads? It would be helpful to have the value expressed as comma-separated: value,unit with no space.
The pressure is 14,MPa
